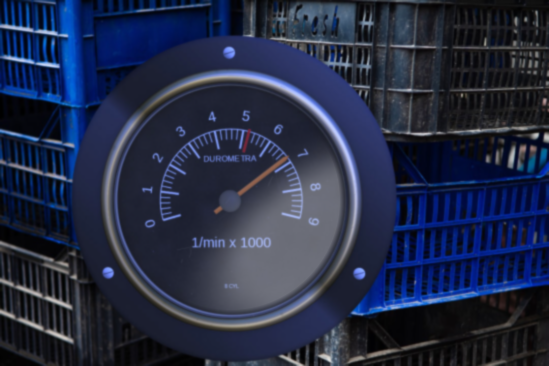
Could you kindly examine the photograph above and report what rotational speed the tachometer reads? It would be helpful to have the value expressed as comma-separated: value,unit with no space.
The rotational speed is 6800,rpm
